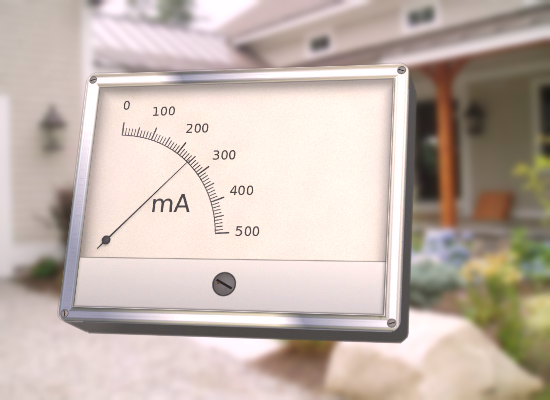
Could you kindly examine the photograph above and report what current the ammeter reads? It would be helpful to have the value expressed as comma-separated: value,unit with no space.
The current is 250,mA
